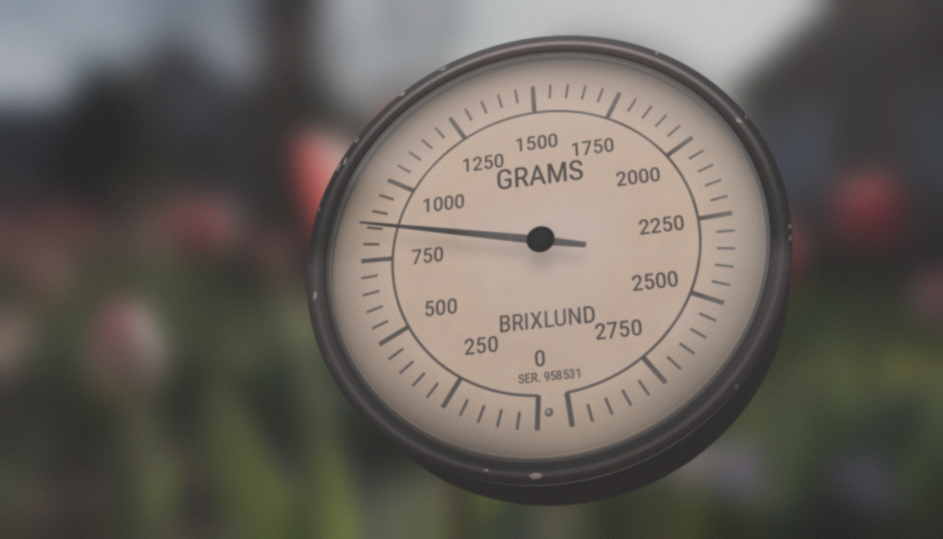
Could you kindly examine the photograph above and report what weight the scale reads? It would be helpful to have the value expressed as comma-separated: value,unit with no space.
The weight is 850,g
